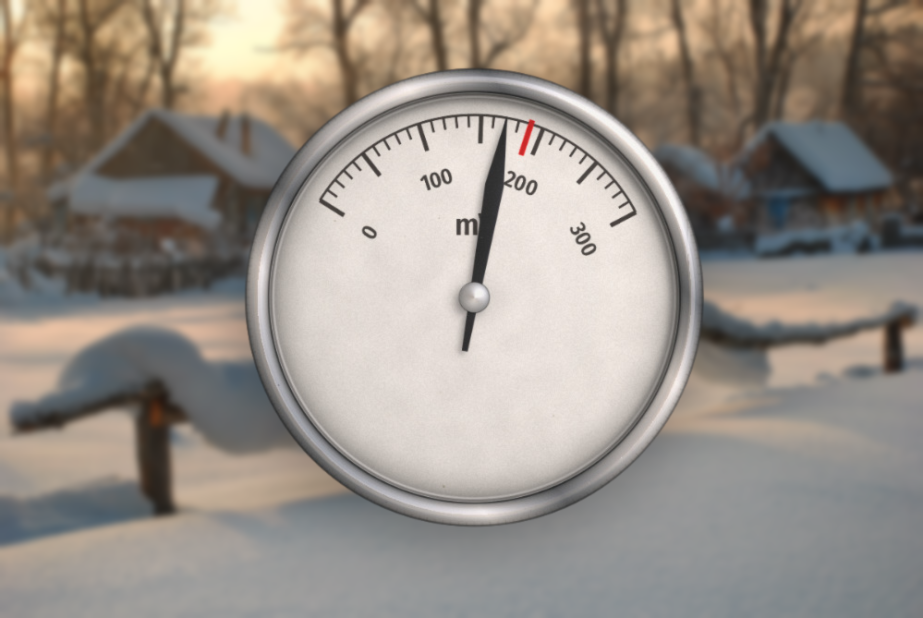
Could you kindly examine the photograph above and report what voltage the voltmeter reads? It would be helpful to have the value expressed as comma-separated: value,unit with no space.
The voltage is 170,mV
